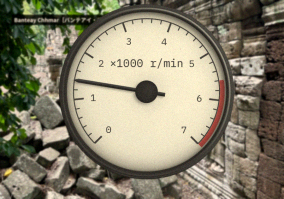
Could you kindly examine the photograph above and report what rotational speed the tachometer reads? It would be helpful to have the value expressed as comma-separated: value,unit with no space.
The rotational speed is 1400,rpm
